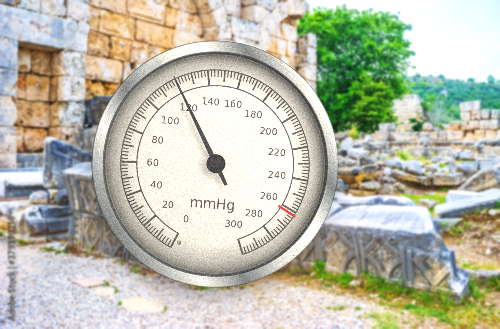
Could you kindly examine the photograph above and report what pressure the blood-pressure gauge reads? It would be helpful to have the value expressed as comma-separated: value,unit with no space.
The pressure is 120,mmHg
